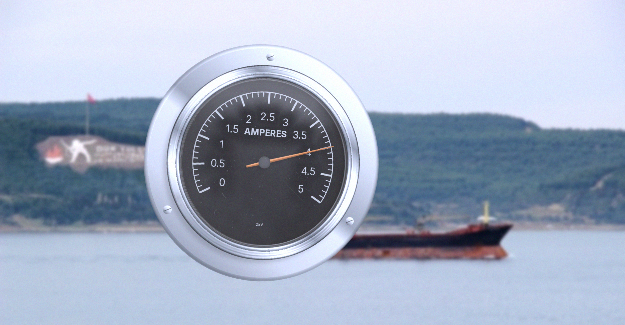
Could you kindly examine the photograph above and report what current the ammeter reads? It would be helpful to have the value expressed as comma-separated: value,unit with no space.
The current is 4,A
